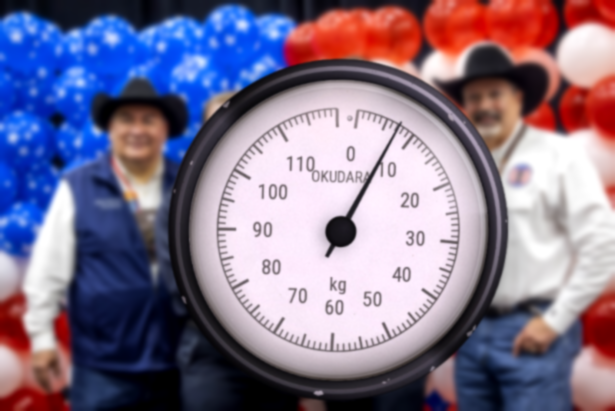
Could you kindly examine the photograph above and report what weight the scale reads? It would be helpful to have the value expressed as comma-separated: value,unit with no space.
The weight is 7,kg
